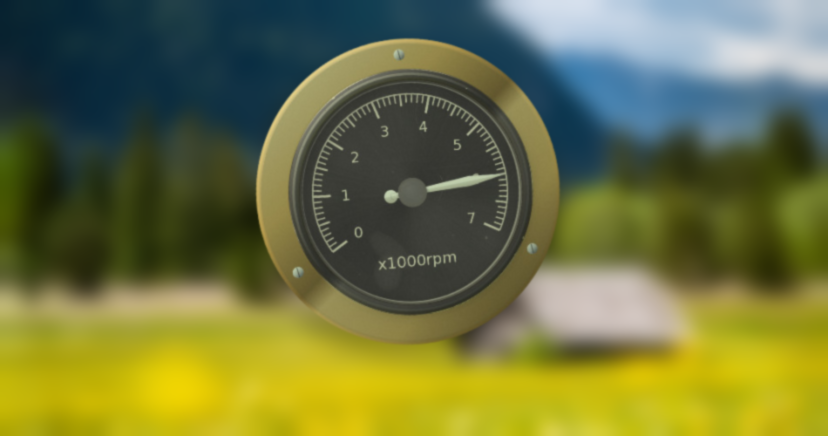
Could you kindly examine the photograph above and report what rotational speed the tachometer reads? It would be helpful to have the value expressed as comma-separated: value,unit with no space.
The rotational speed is 6000,rpm
